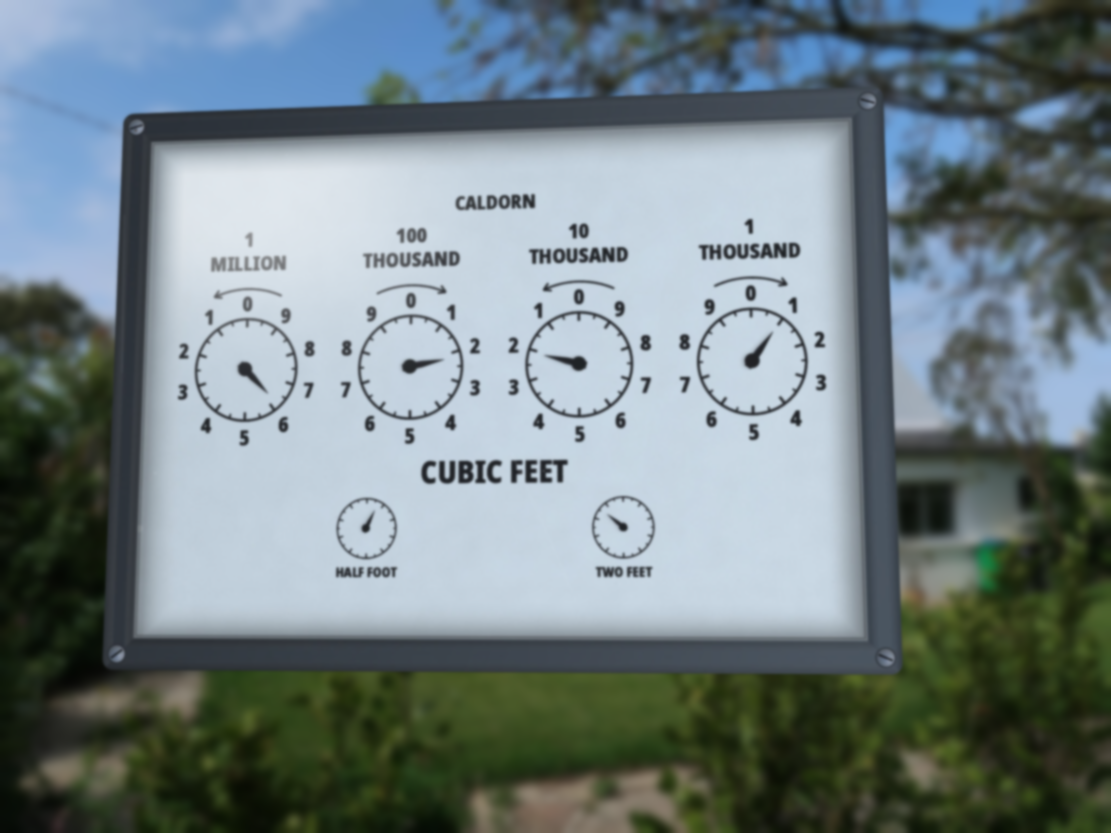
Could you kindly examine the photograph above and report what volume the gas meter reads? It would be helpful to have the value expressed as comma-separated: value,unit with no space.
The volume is 622100,ft³
